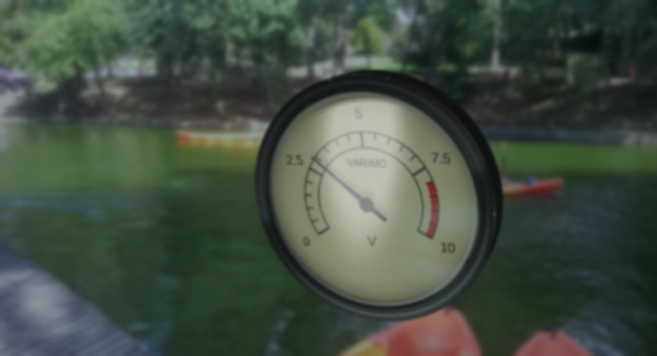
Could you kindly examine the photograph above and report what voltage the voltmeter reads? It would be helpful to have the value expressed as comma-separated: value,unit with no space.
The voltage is 3,V
